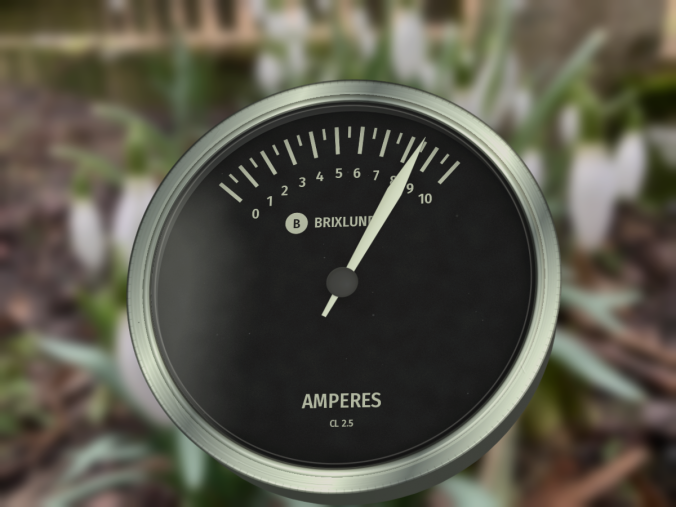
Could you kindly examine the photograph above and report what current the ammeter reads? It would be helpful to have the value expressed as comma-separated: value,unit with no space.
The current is 8.5,A
